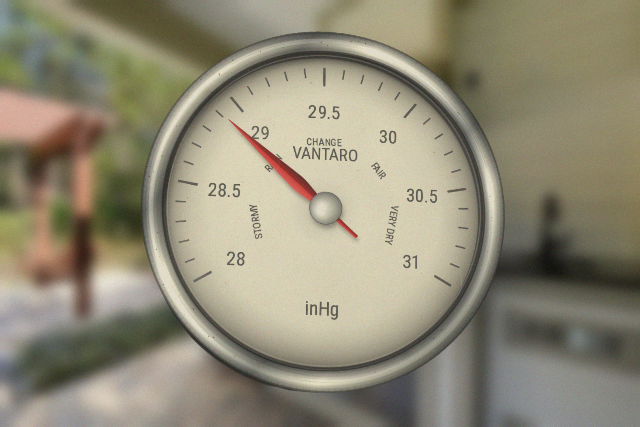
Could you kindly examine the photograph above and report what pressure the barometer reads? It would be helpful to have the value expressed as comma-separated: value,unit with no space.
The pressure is 28.9,inHg
